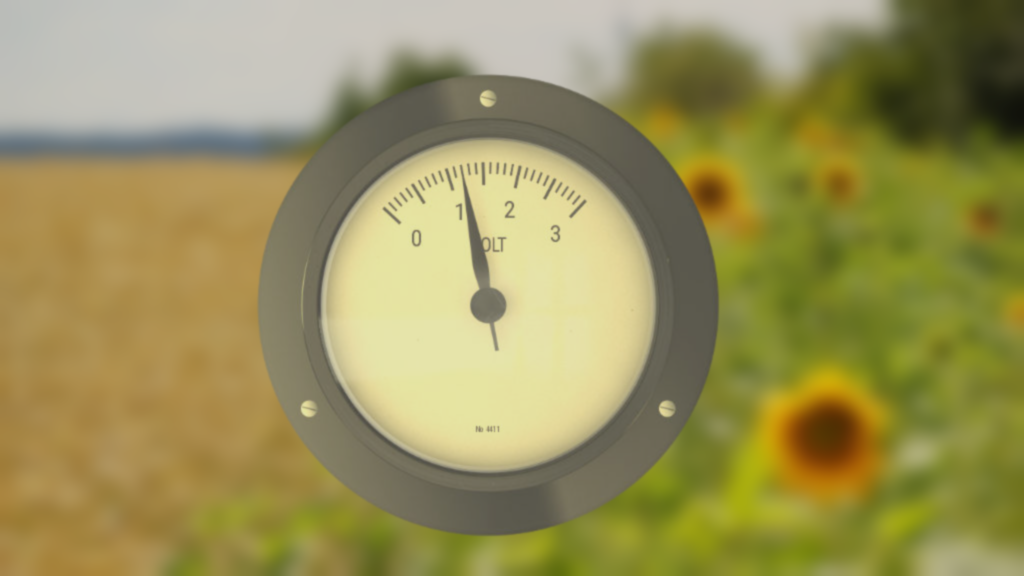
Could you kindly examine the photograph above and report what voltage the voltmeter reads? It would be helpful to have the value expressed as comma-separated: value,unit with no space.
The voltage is 1.2,V
